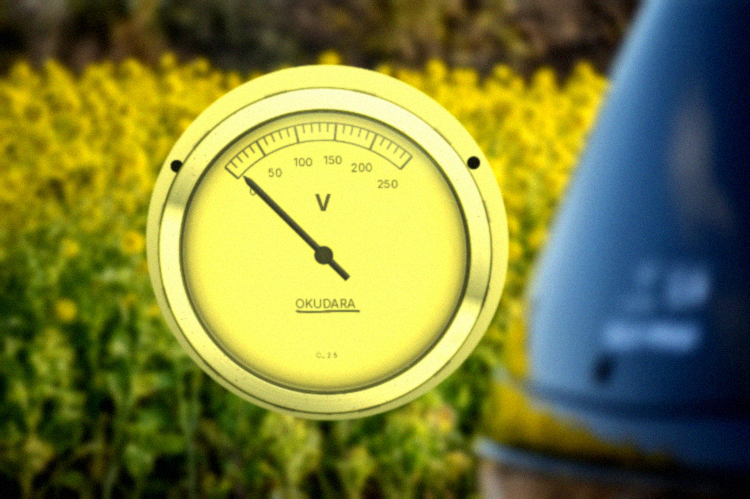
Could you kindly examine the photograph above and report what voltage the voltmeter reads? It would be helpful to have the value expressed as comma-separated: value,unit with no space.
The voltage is 10,V
